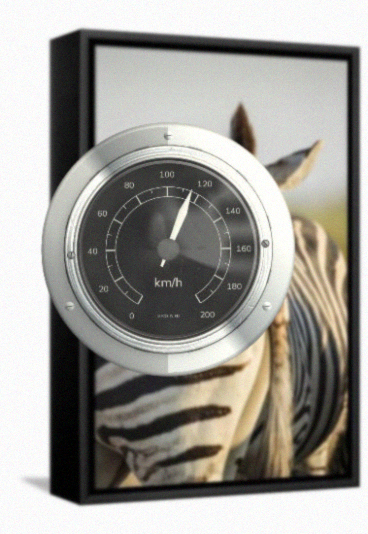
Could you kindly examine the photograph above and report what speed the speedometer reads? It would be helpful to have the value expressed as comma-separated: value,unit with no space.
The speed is 115,km/h
